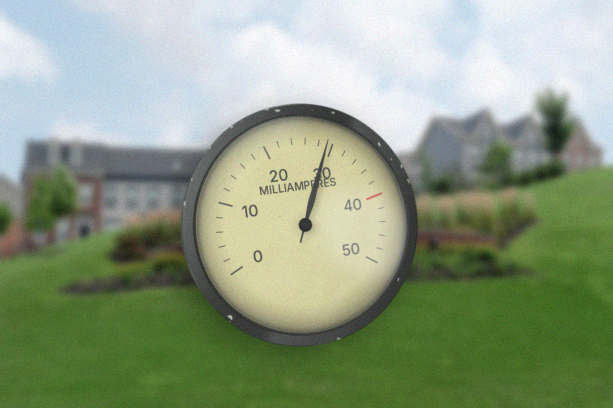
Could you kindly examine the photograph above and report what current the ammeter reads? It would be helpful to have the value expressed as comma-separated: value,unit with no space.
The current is 29,mA
